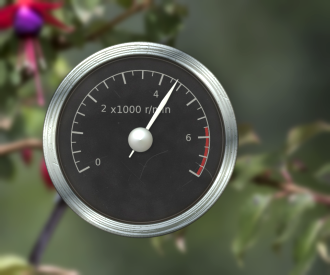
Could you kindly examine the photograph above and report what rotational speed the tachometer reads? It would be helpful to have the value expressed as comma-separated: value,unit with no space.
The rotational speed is 4375,rpm
